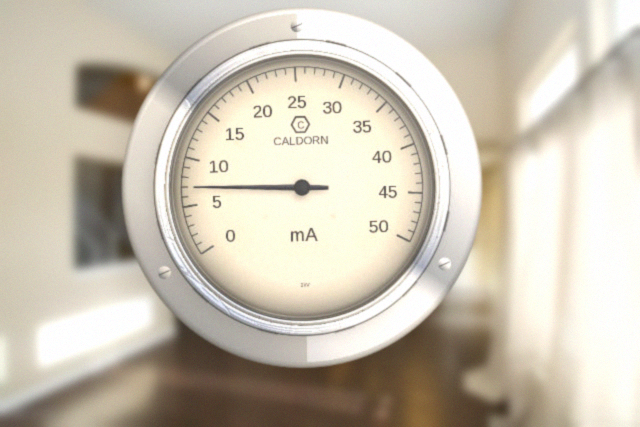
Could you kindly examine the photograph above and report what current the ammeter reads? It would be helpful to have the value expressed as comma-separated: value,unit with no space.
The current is 7,mA
